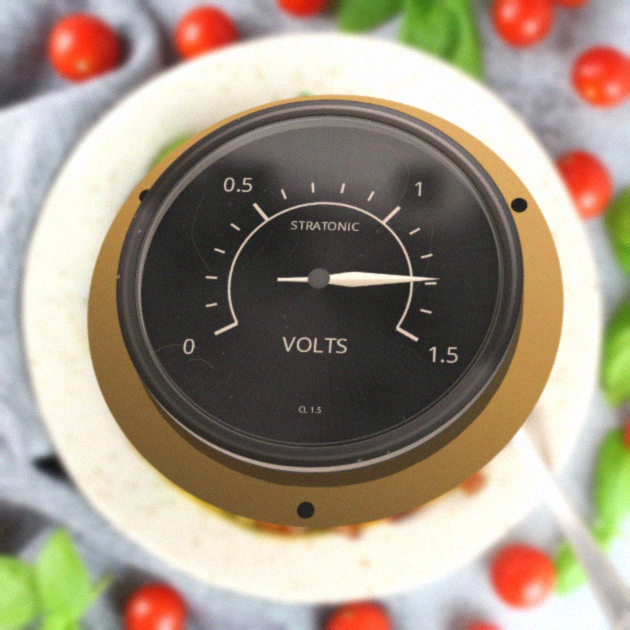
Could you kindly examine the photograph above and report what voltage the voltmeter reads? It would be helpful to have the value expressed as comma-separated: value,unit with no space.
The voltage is 1.3,V
